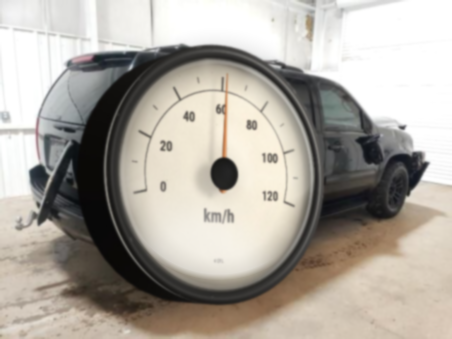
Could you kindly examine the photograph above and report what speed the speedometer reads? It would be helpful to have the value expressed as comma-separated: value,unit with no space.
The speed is 60,km/h
